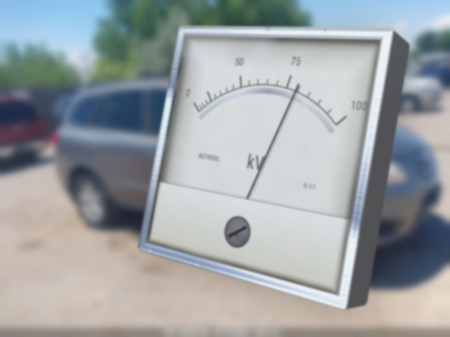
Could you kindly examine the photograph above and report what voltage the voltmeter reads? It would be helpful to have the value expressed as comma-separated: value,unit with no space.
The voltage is 80,kV
